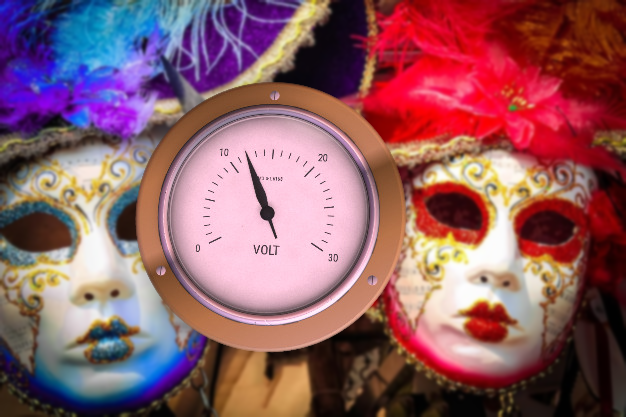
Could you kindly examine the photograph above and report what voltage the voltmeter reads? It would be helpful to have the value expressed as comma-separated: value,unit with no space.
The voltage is 12,V
